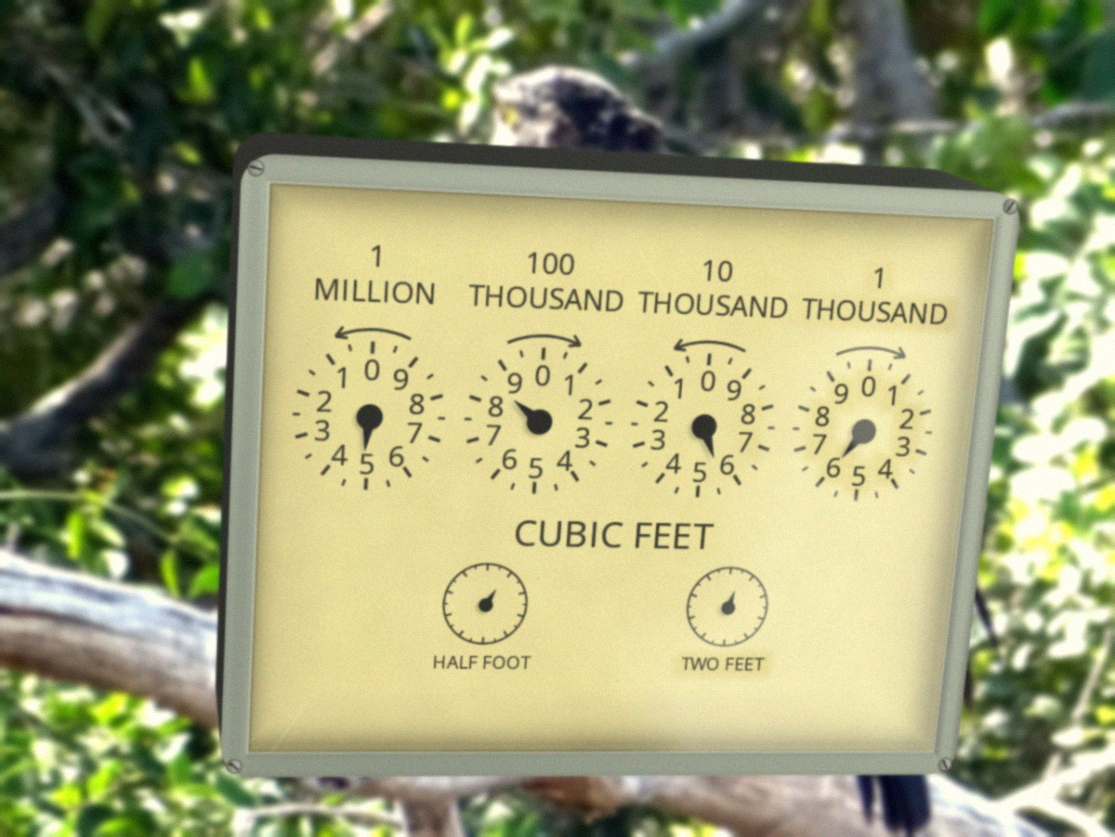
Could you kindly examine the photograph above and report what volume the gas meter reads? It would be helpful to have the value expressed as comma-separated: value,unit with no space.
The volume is 485600,ft³
